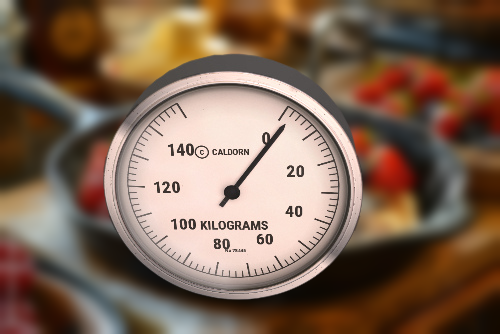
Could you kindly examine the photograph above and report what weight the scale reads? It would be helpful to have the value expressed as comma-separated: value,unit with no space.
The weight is 2,kg
